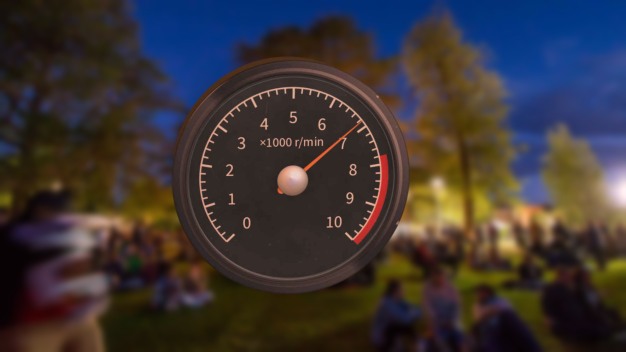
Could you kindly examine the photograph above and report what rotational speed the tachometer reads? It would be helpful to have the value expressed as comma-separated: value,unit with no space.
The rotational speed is 6800,rpm
